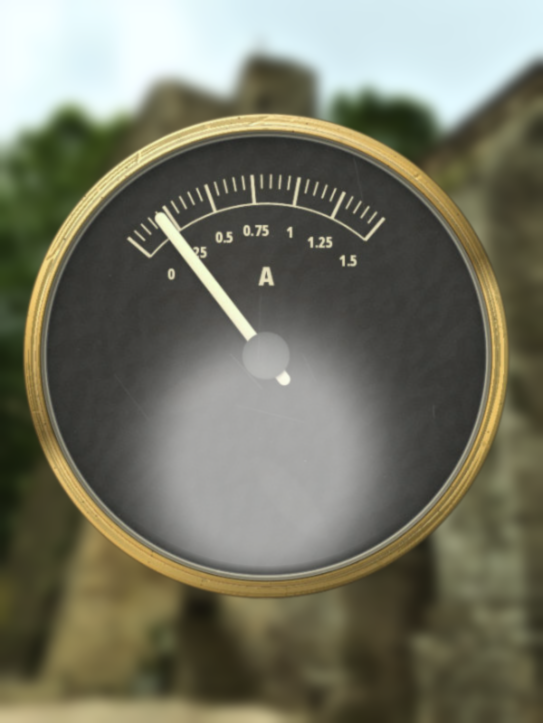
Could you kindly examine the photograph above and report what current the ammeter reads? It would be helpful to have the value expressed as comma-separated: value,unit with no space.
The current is 0.2,A
